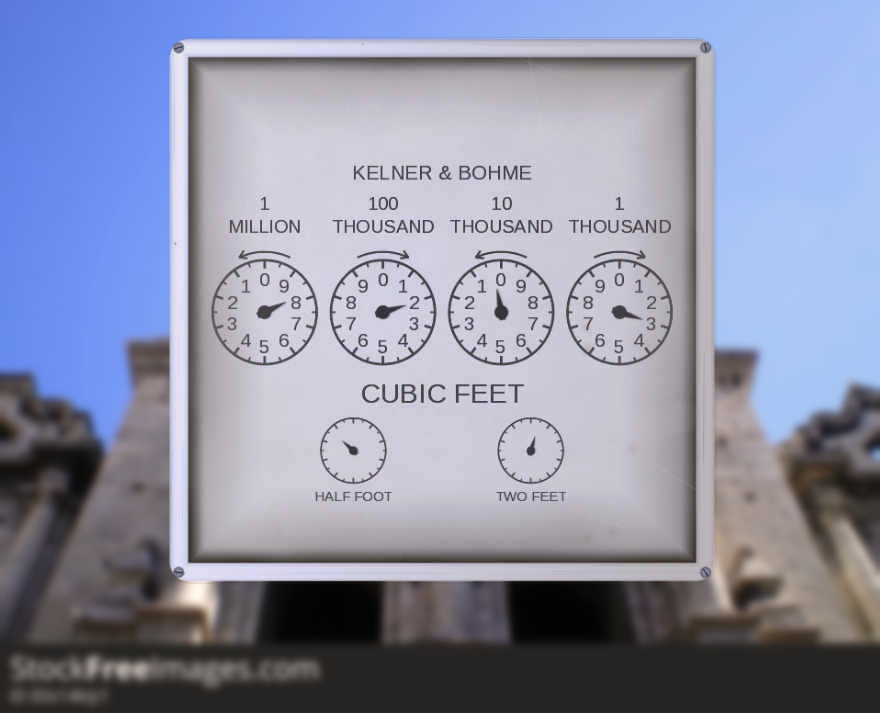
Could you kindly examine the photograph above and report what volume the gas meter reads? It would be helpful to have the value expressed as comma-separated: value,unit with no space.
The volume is 820300,ft³
